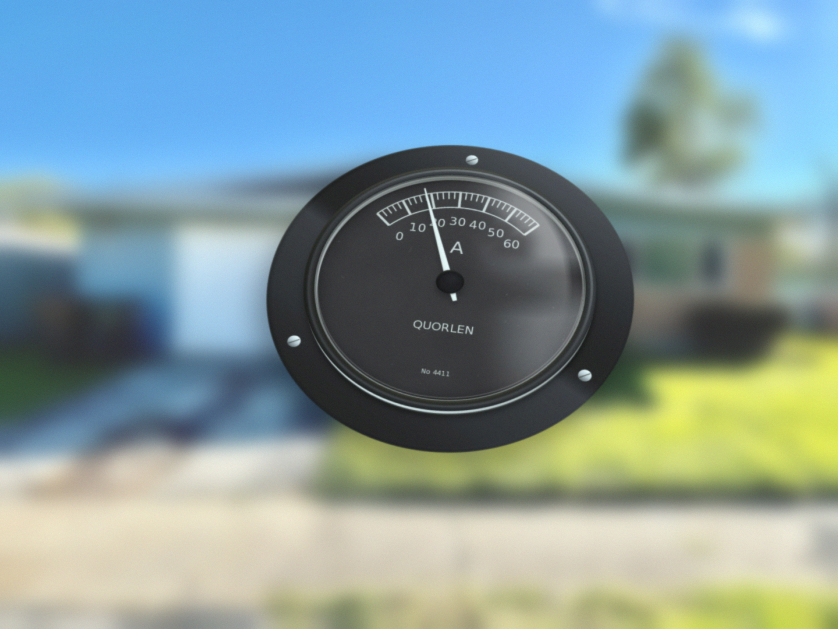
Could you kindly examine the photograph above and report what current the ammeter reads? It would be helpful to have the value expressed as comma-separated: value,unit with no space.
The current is 18,A
